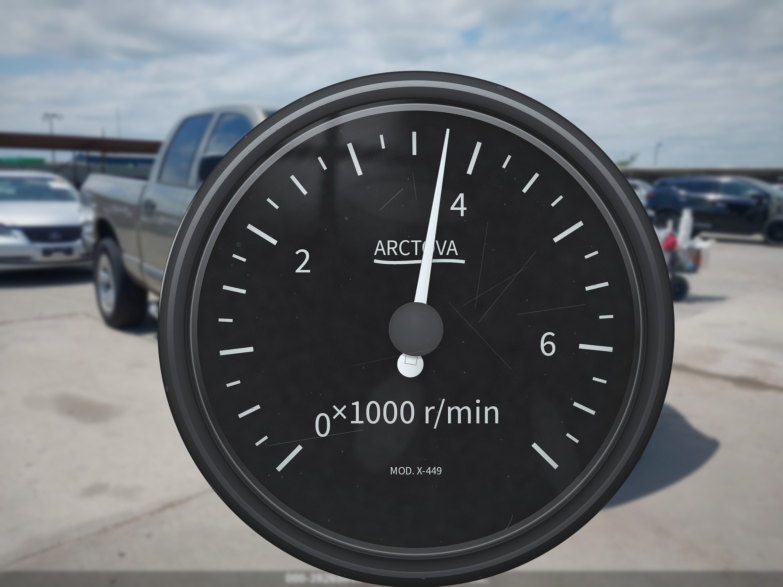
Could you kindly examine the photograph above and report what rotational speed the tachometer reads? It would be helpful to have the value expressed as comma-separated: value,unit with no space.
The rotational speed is 3750,rpm
